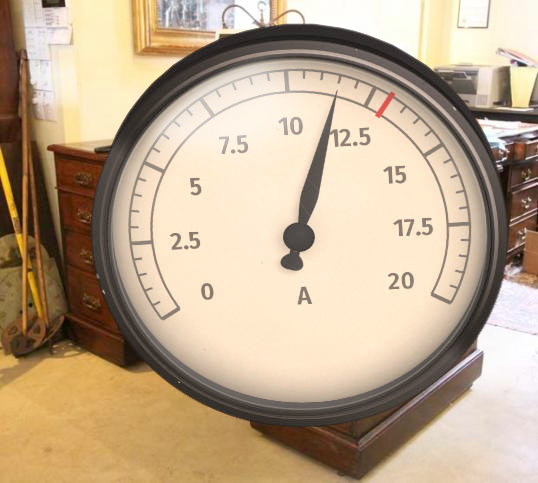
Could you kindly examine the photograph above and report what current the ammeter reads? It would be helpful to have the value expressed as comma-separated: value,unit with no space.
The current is 11.5,A
